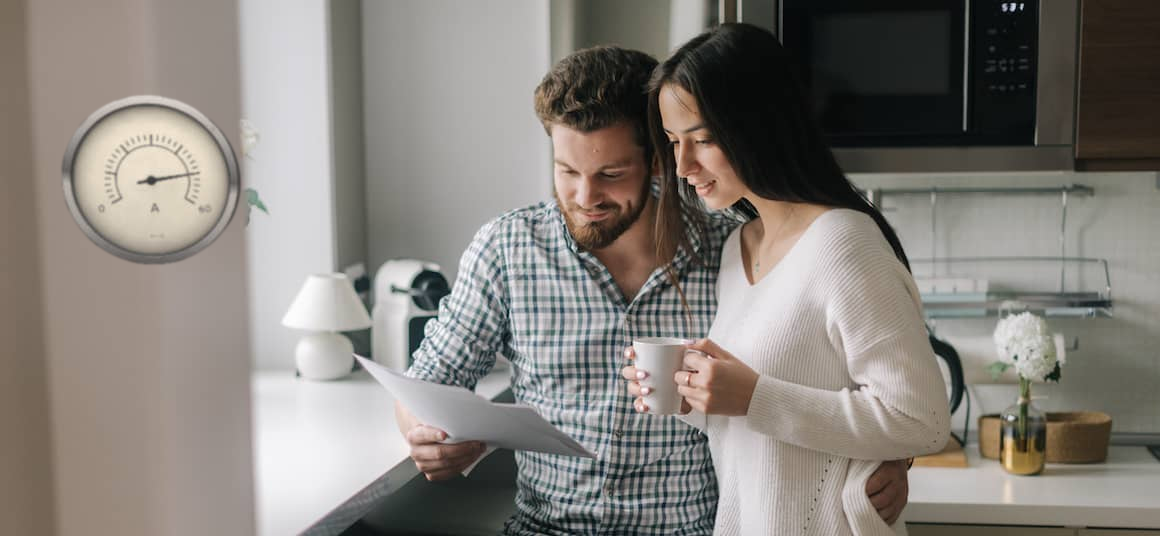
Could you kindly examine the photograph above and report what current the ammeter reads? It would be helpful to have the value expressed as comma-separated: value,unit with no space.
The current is 50,A
